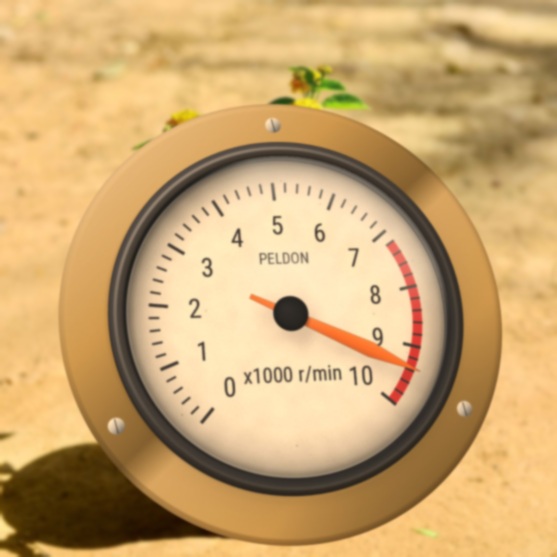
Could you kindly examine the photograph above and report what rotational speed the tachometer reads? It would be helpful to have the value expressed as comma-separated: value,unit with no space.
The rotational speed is 9400,rpm
